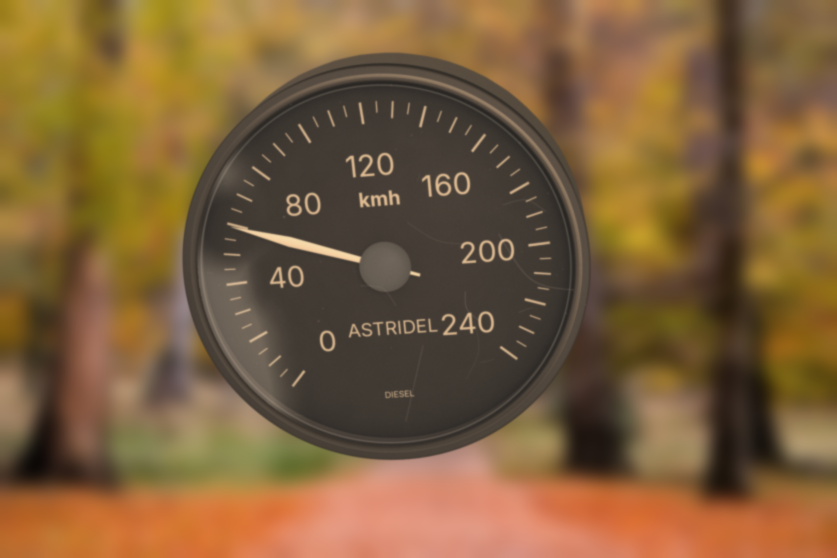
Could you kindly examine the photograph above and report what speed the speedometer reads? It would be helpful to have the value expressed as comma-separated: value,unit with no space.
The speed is 60,km/h
